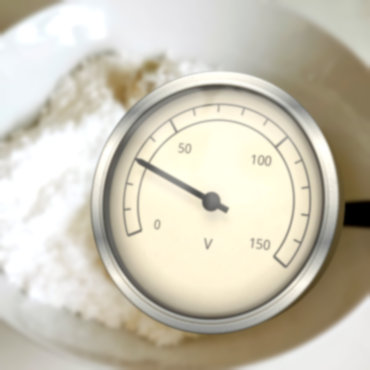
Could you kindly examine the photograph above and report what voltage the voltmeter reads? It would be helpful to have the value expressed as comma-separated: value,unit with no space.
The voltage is 30,V
